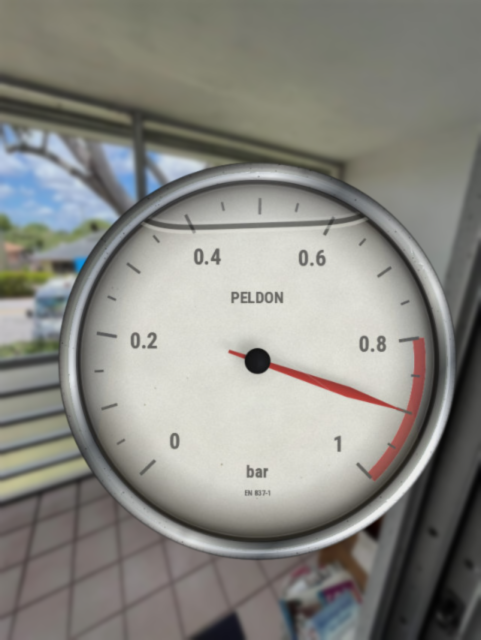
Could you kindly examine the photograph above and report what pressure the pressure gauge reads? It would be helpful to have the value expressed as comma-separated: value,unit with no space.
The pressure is 0.9,bar
